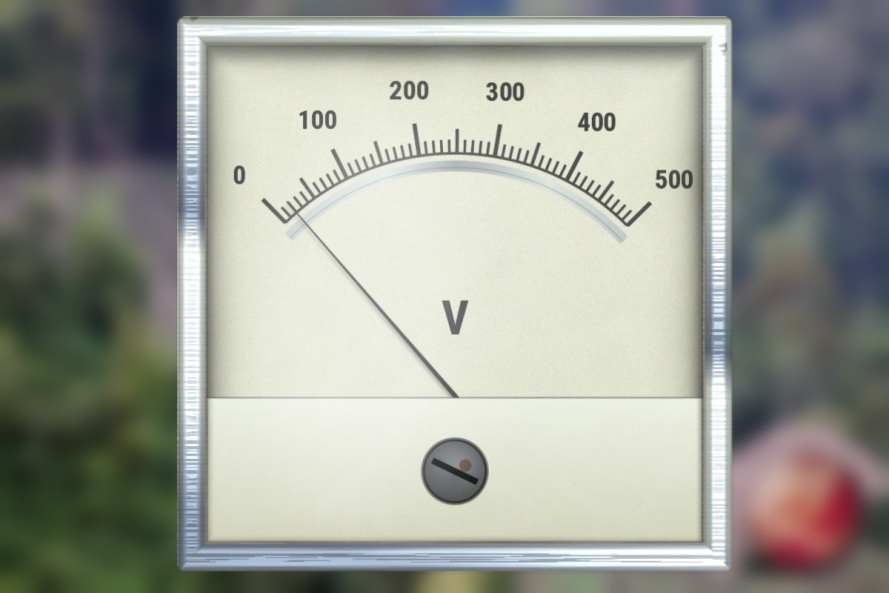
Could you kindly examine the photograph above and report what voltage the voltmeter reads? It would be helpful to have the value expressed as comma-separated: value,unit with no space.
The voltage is 20,V
